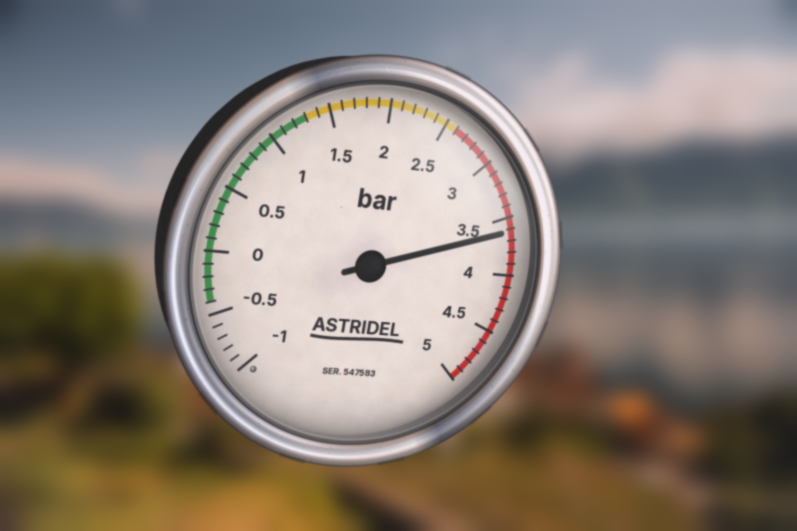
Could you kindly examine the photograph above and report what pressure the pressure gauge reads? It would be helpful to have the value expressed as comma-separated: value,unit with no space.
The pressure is 3.6,bar
